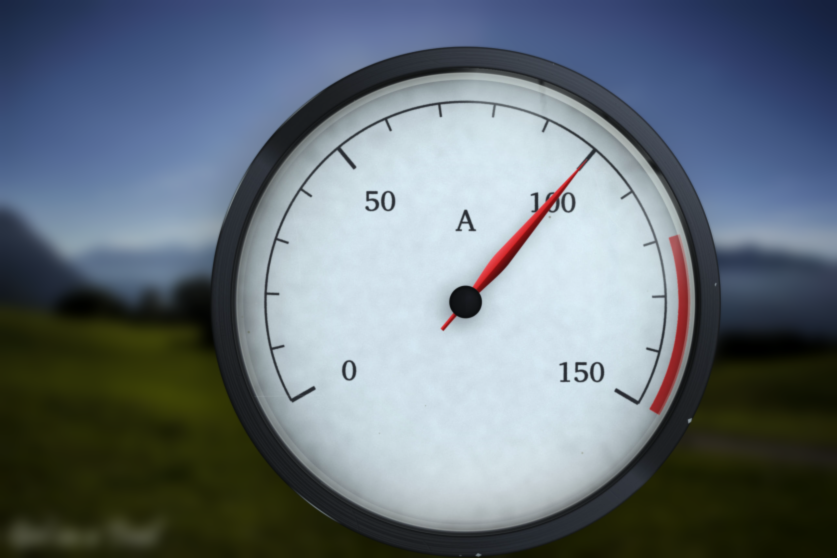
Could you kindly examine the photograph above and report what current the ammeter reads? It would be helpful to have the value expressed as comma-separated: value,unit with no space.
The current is 100,A
